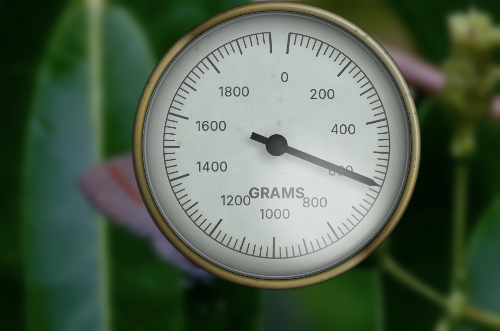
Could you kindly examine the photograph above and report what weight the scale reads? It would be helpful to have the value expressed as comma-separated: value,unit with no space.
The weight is 600,g
